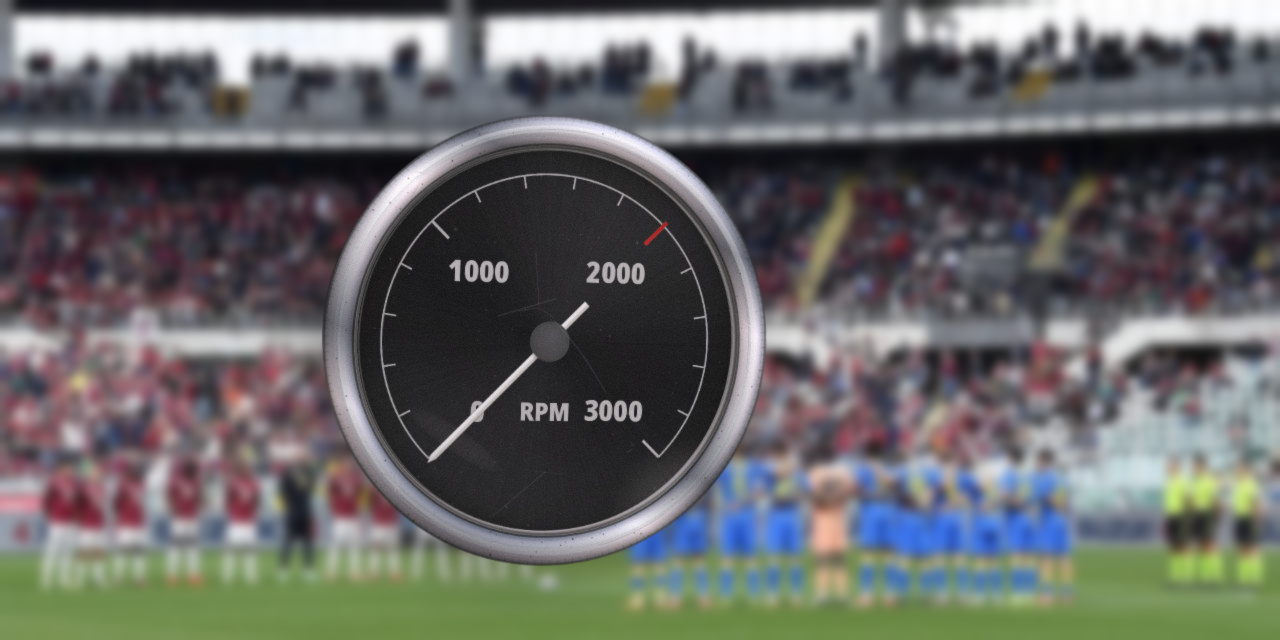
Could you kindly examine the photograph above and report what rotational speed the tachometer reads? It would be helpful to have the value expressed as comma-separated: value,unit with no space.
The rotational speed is 0,rpm
